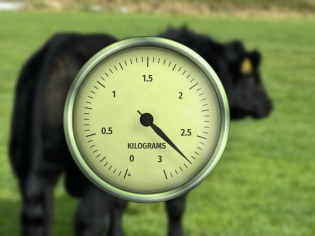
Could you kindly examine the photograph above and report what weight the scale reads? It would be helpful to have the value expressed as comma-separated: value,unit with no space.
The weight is 2.75,kg
